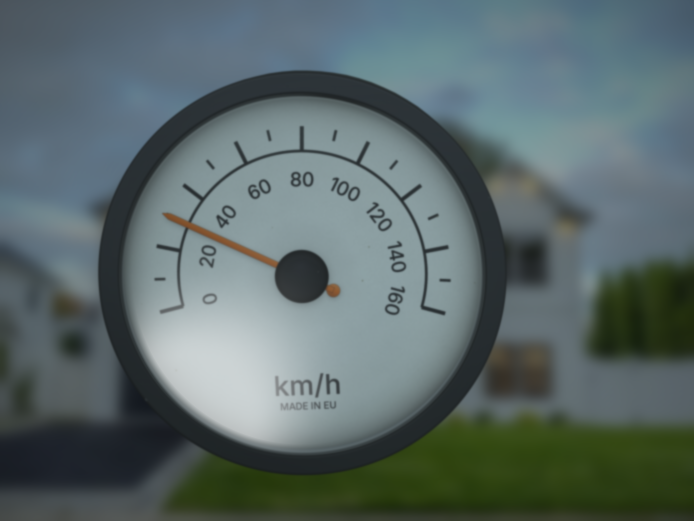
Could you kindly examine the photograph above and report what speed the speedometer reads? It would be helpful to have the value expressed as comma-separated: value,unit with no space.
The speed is 30,km/h
